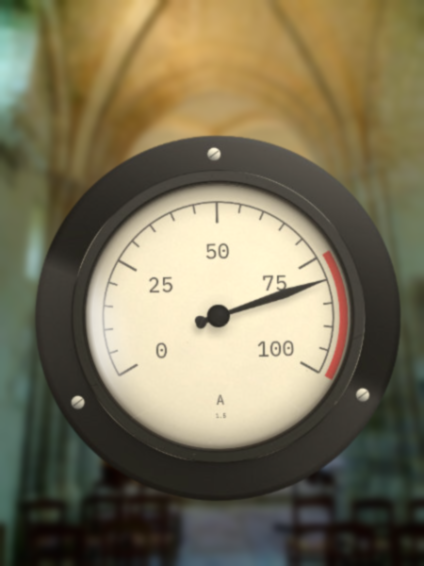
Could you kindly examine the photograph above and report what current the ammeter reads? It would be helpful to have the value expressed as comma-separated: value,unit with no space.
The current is 80,A
